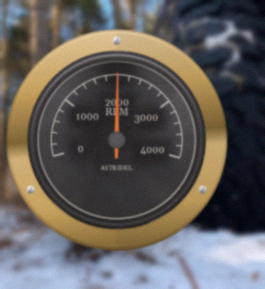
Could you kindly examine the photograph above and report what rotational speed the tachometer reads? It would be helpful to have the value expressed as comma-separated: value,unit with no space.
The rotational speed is 2000,rpm
